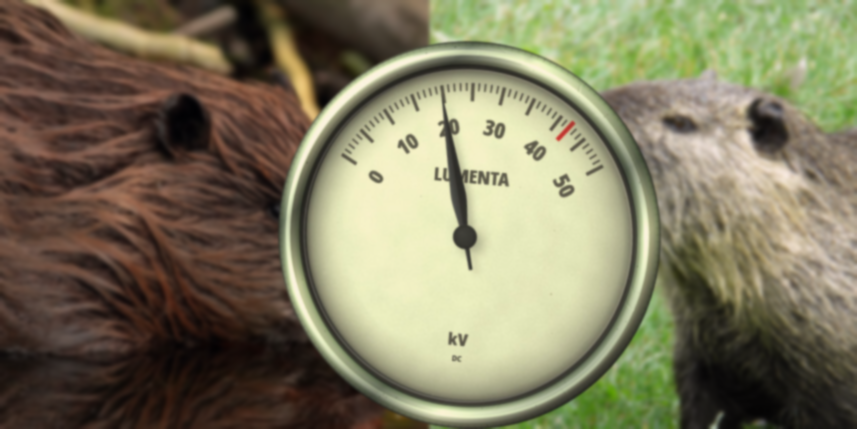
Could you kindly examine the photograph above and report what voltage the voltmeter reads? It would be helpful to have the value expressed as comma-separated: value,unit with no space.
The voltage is 20,kV
